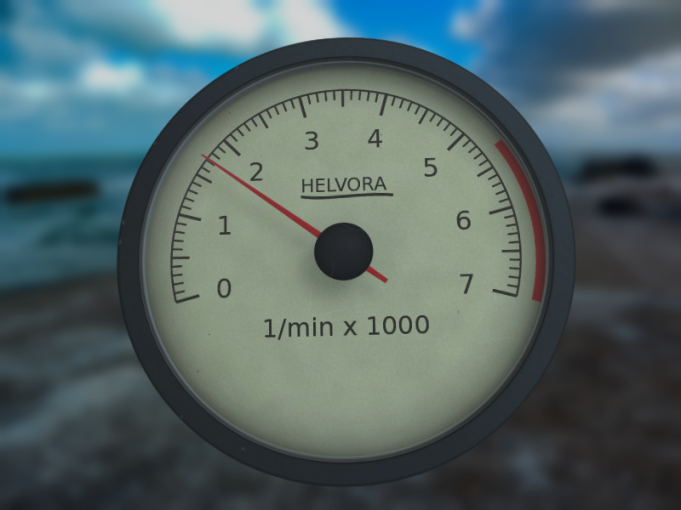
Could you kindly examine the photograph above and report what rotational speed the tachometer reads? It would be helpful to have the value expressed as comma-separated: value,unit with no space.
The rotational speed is 1700,rpm
